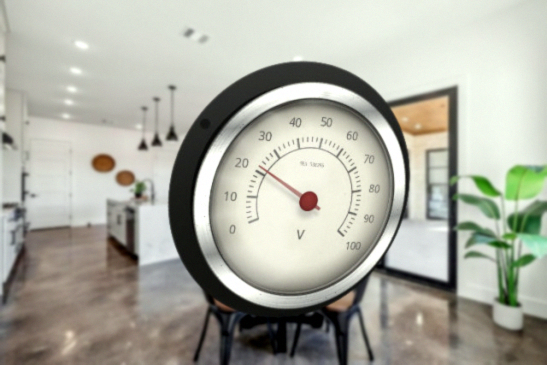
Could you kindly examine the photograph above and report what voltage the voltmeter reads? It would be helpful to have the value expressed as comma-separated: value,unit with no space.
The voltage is 22,V
